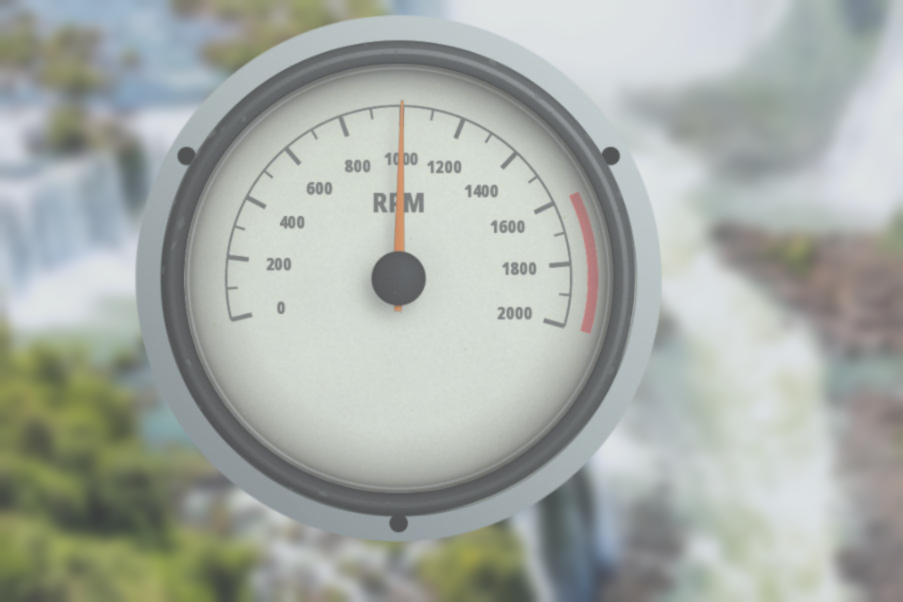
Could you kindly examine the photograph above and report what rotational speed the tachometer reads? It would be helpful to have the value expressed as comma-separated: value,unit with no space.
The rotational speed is 1000,rpm
